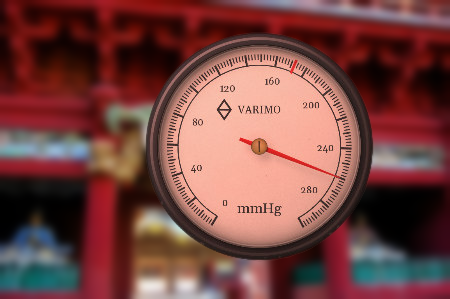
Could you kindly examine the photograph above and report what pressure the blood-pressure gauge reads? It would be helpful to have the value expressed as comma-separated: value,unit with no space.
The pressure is 260,mmHg
